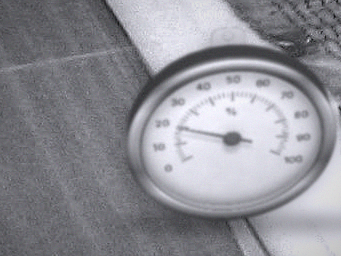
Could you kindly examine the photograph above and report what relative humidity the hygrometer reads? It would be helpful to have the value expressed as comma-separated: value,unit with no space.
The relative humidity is 20,%
